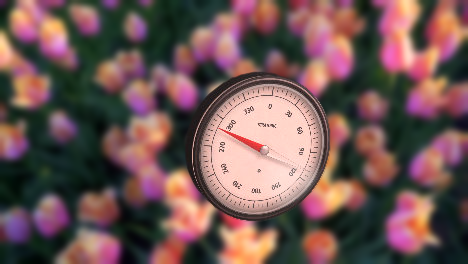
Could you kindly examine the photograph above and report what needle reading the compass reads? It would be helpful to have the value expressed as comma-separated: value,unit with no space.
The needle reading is 290,°
